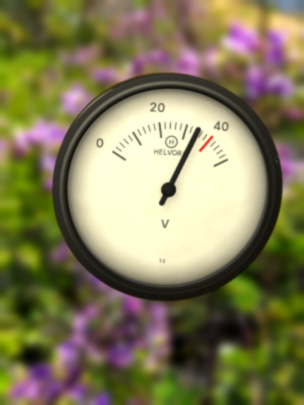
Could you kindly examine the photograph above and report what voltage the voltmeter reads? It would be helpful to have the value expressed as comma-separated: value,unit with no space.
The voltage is 34,V
